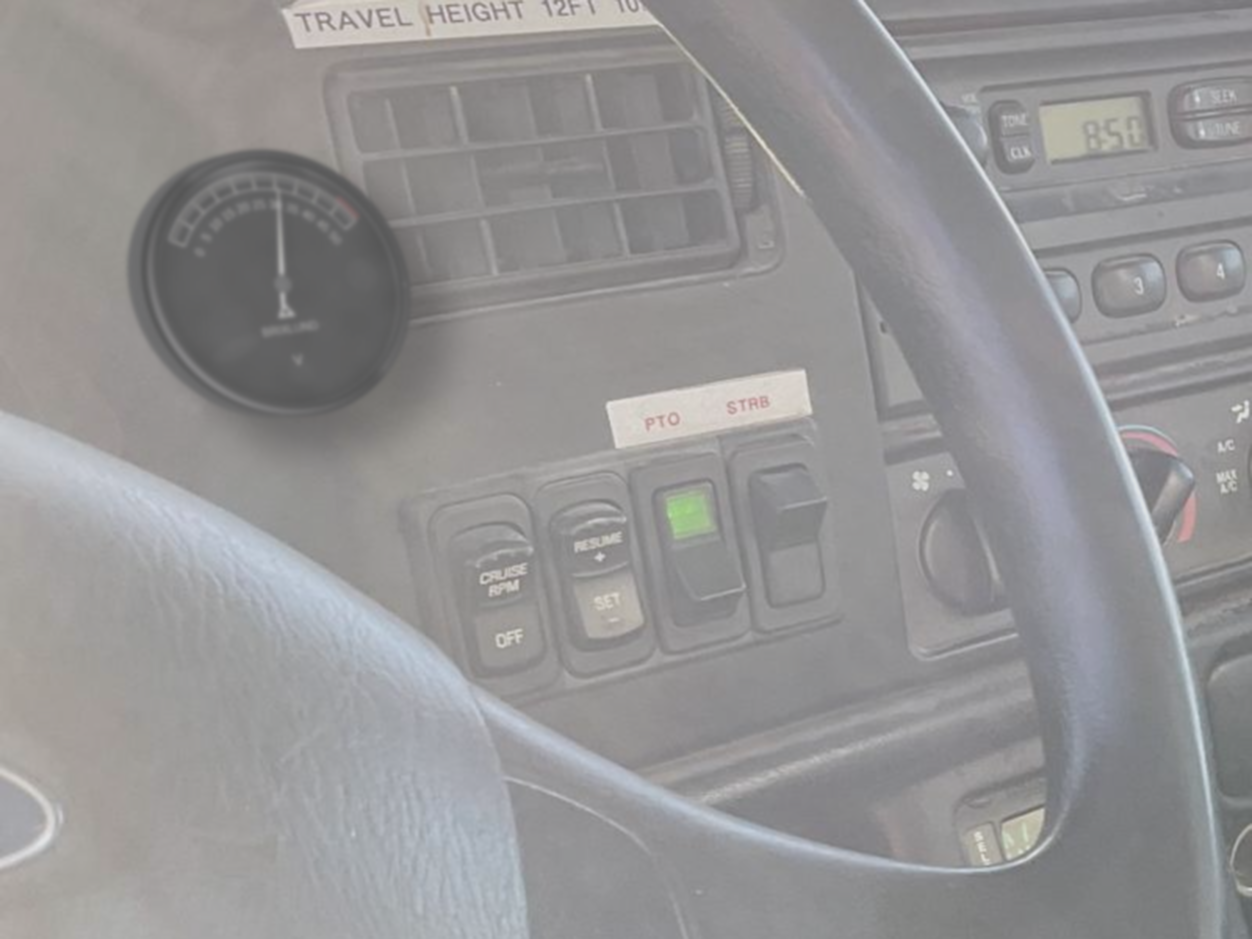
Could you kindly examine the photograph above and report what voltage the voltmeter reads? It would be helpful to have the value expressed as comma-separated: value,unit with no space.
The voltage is 30,V
